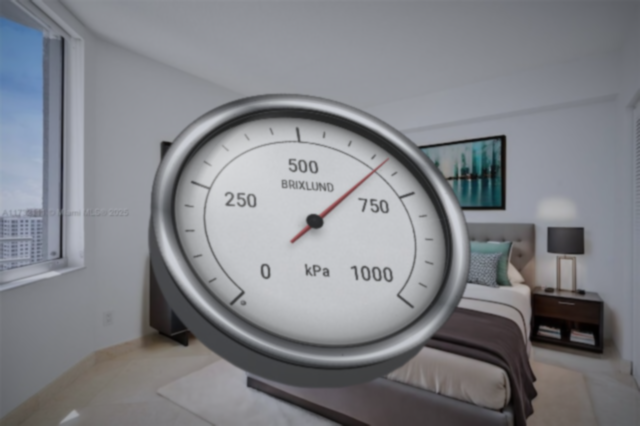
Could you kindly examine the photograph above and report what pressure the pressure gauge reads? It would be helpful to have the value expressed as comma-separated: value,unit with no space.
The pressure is 675,kPa
